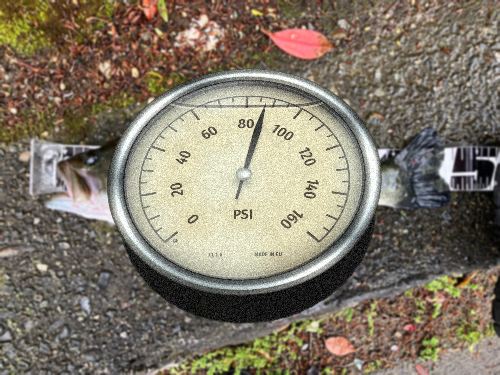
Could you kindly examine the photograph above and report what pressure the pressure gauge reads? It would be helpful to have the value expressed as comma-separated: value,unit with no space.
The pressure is 87.5,psi
